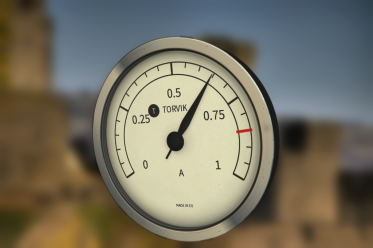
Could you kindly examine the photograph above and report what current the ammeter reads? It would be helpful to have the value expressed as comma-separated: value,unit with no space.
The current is 0.65,A
